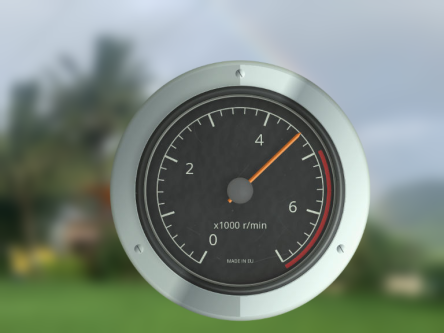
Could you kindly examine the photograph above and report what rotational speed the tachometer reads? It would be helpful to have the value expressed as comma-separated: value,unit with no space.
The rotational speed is 4600,rpm
